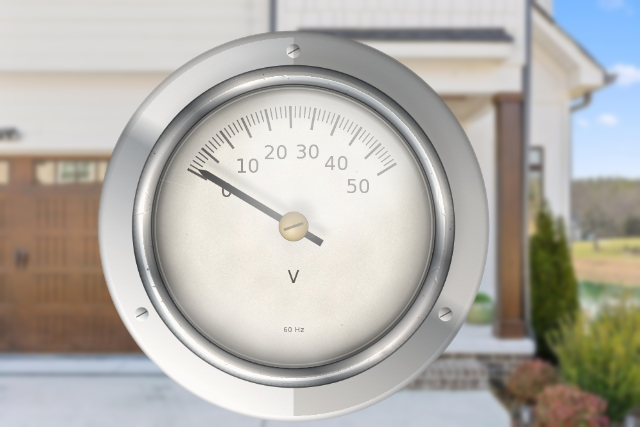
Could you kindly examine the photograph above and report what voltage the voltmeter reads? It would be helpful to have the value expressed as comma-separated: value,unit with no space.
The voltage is 1,V
